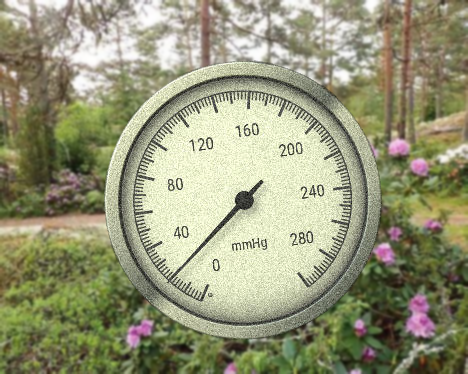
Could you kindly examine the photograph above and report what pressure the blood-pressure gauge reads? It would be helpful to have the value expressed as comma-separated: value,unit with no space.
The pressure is 20,mmHg
